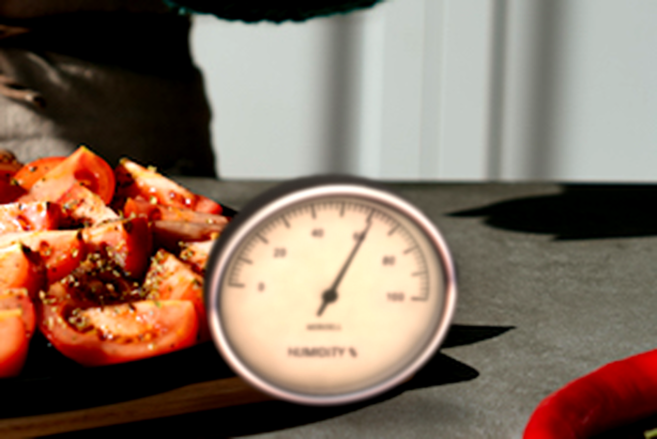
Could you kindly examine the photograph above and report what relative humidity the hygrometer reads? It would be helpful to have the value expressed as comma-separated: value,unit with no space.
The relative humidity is 60,%
